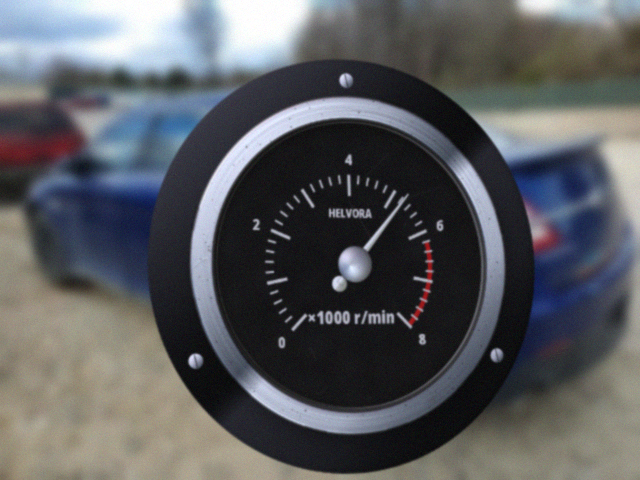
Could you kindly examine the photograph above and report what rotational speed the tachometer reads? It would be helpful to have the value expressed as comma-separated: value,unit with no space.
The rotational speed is 5200,rpm
